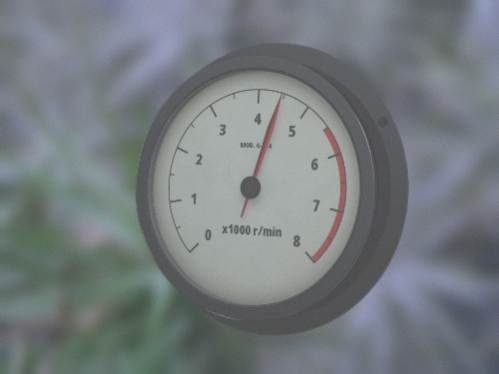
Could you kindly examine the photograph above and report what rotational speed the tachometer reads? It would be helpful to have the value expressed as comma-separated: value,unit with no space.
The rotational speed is 4500,rpm
